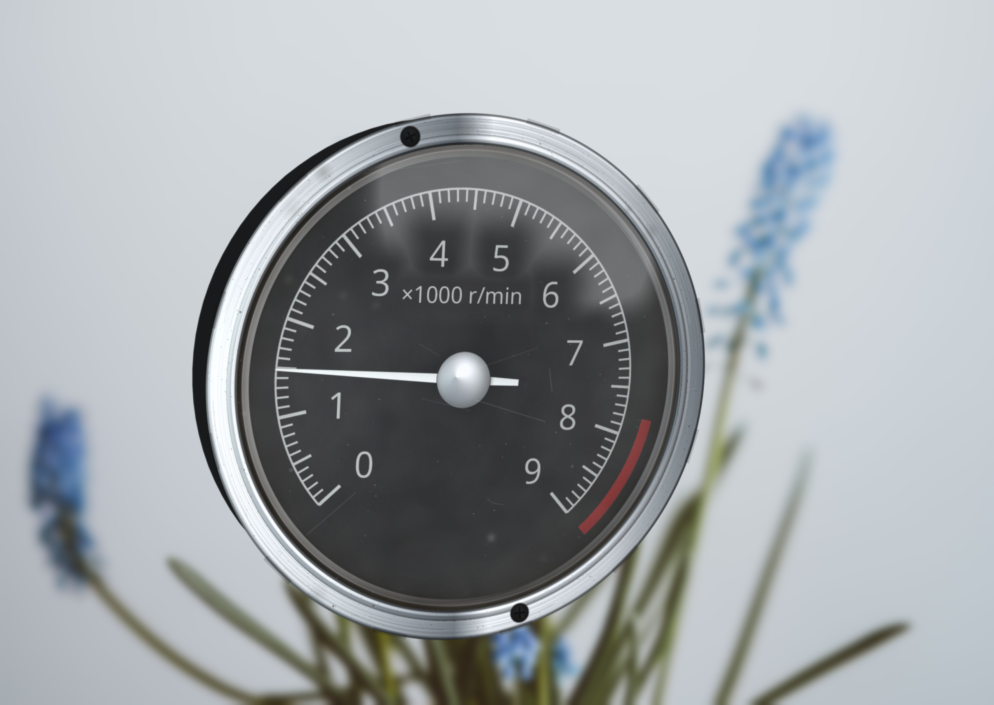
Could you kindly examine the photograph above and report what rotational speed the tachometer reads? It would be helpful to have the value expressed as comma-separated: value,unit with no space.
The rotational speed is 1500,rpm
